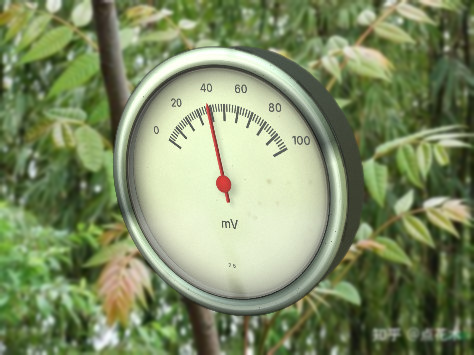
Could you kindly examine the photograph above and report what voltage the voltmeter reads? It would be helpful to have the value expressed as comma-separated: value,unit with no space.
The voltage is 40,mV
